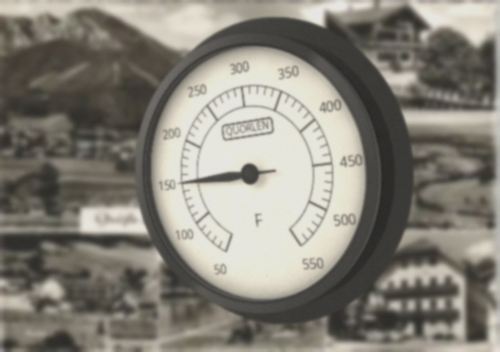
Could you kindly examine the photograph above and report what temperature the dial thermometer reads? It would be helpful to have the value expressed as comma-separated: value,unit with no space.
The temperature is 150,°F
